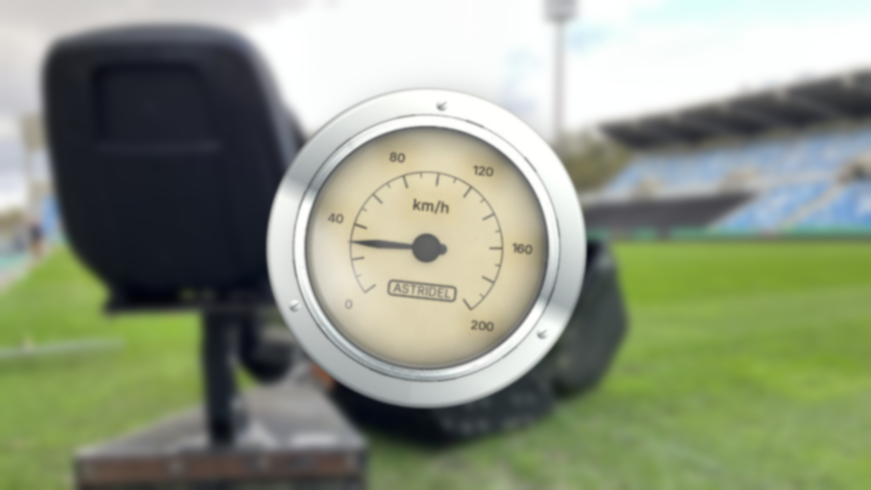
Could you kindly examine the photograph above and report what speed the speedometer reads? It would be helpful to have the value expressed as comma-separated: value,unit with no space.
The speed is 30,km/h
